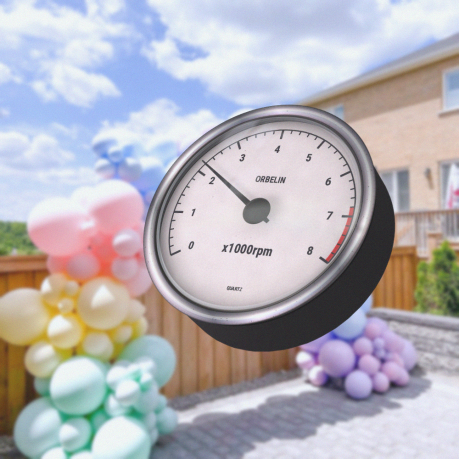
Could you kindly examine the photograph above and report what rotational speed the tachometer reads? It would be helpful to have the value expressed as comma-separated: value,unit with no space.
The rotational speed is 2200,rpm
